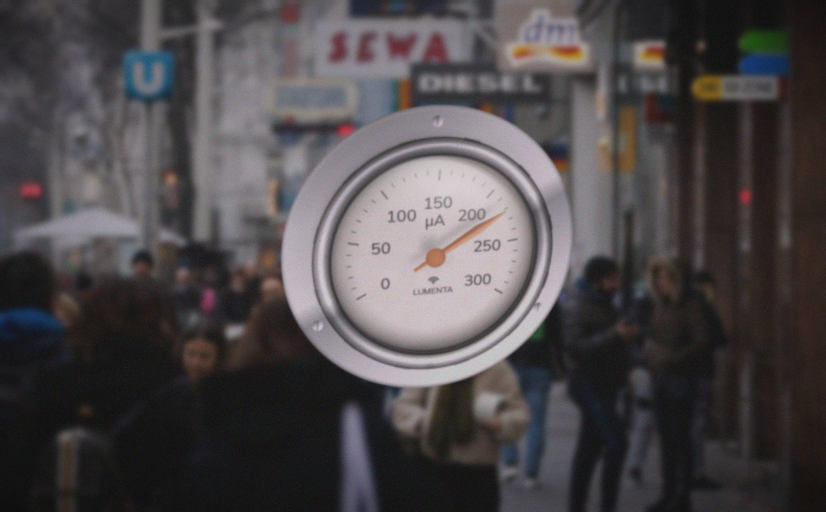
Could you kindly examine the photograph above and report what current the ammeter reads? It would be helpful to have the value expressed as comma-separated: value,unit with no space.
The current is 220,µA
